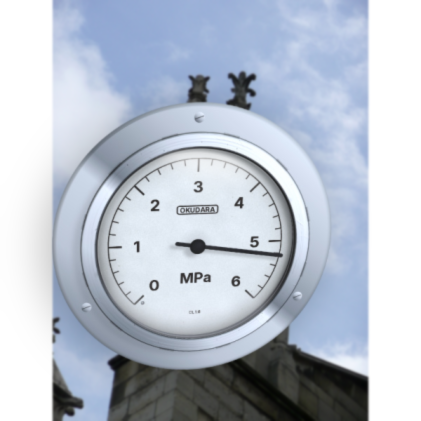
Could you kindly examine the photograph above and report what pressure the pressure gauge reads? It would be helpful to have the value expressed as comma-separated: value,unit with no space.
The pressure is 5.2,MPa
